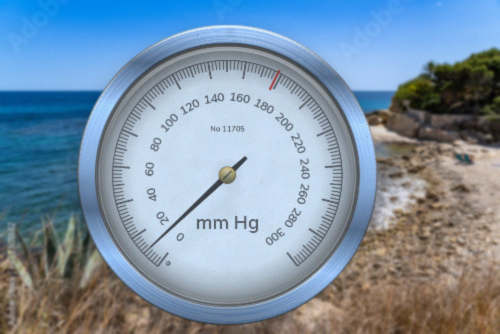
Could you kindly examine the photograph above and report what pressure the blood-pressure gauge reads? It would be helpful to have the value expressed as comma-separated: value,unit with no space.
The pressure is 10,mmHg
